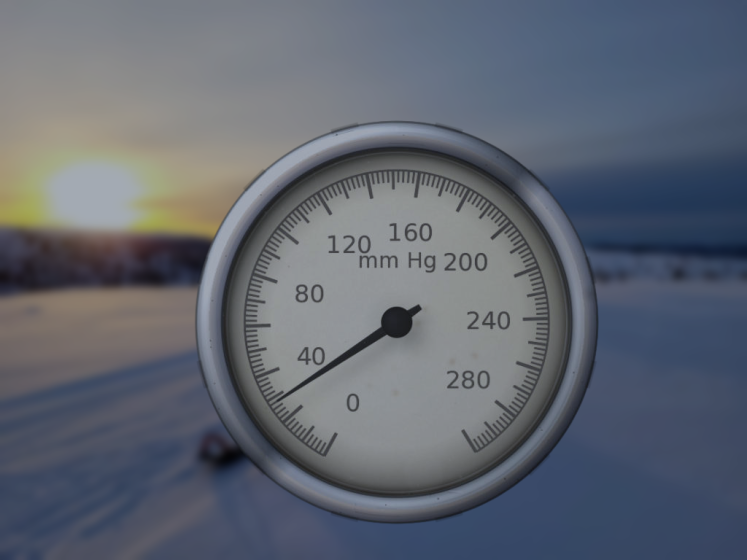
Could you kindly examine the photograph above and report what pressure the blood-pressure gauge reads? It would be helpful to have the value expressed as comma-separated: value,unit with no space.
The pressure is 28,mmHg
